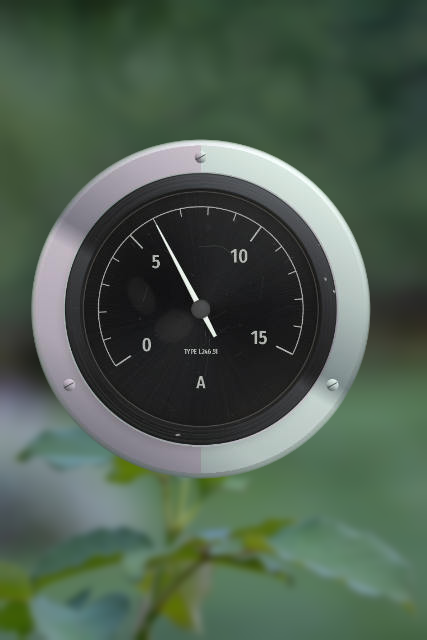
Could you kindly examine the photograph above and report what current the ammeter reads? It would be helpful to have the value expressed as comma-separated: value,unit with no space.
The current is 6,A
